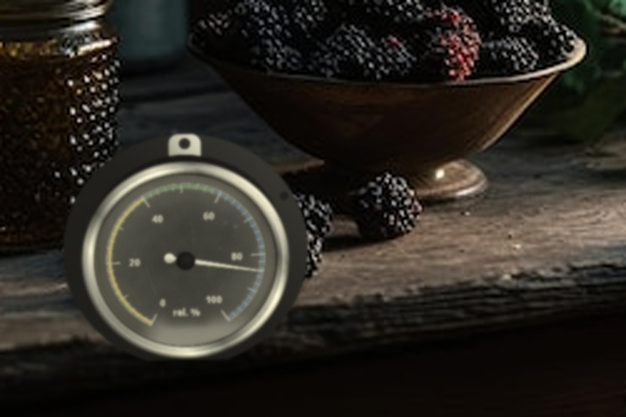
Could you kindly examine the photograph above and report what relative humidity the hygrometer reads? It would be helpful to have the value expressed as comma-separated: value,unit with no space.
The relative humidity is 84,%
